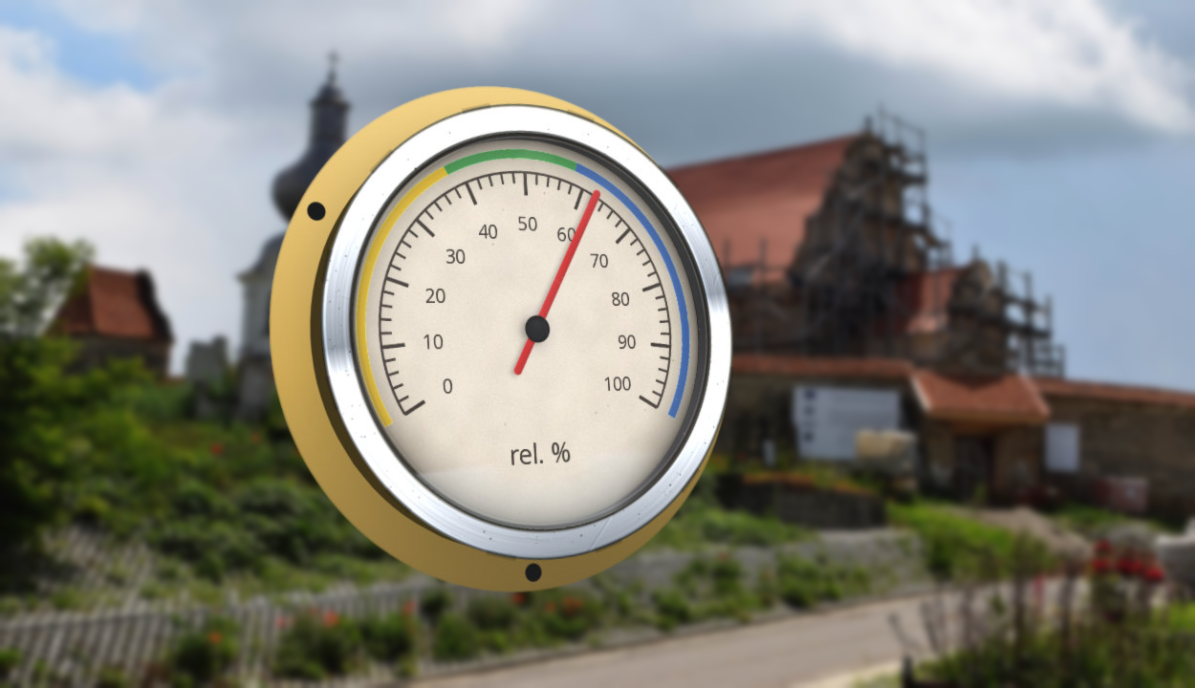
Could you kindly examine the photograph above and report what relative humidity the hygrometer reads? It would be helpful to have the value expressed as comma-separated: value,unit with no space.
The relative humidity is 62,%
